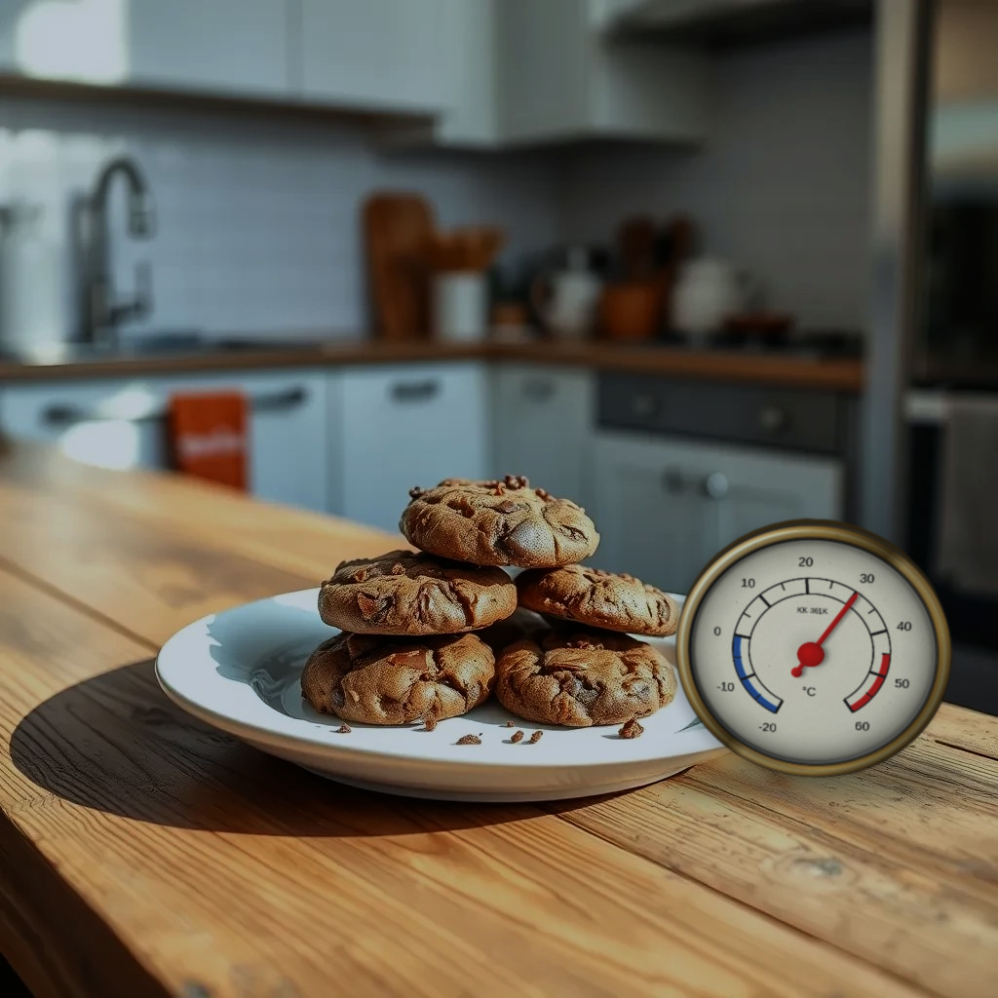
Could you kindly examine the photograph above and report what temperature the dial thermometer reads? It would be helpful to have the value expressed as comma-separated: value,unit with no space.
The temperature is 30,°C
